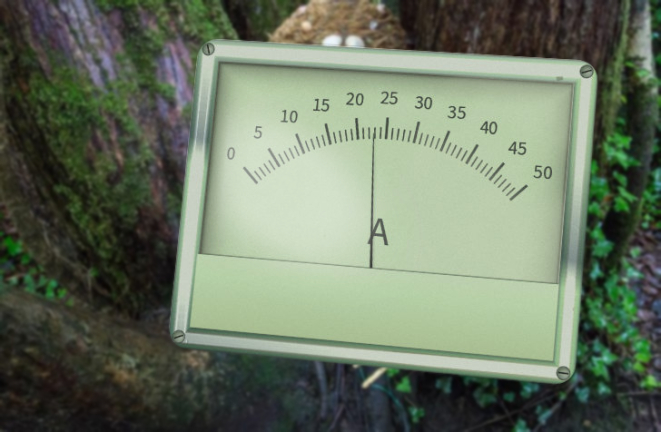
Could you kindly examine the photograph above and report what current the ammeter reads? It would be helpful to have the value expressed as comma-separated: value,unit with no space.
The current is 23,A
